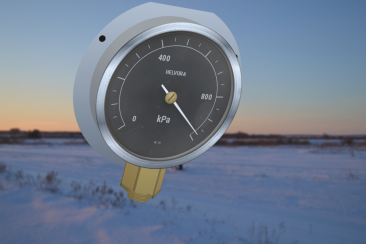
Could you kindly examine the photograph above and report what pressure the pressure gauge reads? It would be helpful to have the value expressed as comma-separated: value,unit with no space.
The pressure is 975,kPa
